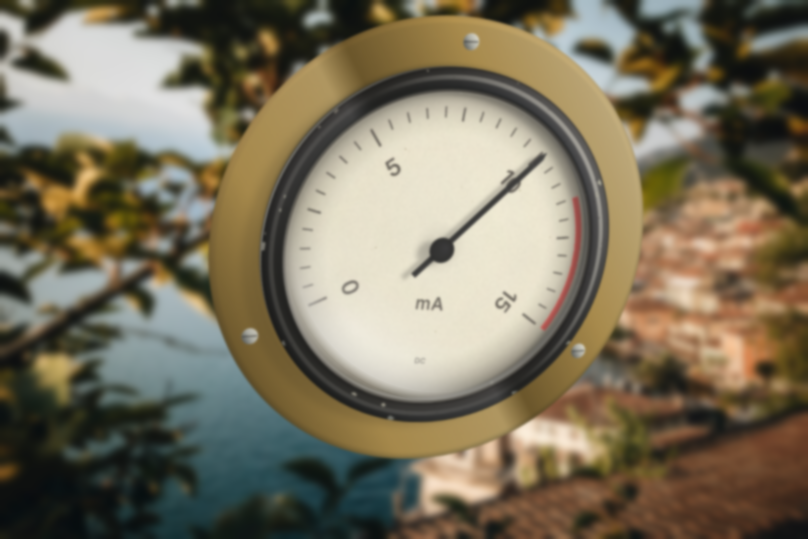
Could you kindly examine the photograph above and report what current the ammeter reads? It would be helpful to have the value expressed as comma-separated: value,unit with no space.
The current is 10,mA
